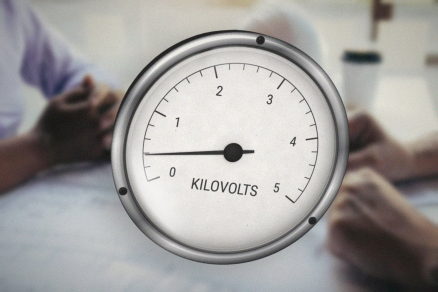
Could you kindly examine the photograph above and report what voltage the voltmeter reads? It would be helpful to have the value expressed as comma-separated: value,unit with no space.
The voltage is 0.4,kV
